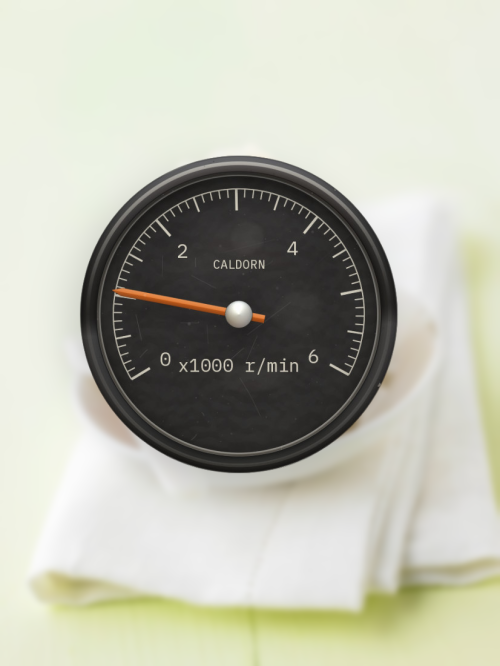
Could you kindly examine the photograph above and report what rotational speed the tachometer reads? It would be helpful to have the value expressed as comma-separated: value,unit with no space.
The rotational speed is 1050,rpm
